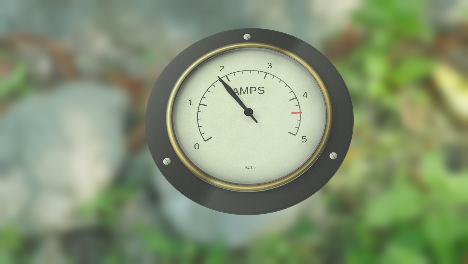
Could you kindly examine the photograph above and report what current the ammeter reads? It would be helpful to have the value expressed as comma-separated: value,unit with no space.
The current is 1.8,A
